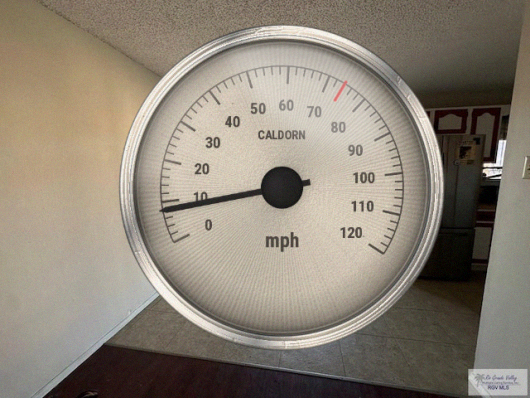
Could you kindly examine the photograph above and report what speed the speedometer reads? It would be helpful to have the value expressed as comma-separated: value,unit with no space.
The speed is 8,mph
